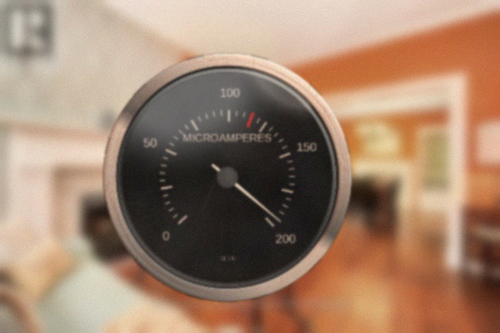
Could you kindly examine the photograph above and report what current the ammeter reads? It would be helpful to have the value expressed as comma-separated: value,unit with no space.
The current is 195,µA
